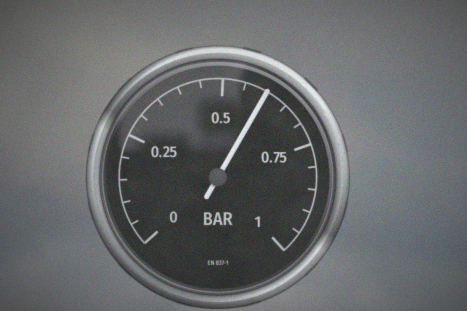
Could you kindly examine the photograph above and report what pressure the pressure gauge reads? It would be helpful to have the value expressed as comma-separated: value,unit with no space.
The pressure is 0.6,bar
